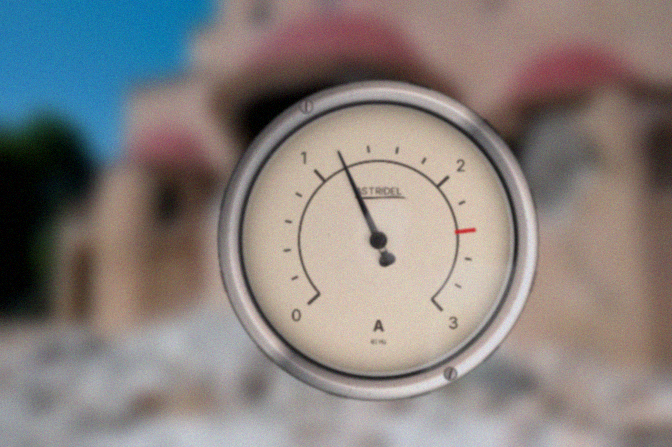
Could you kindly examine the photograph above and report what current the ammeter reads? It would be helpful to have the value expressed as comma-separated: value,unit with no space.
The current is 1.2,A
